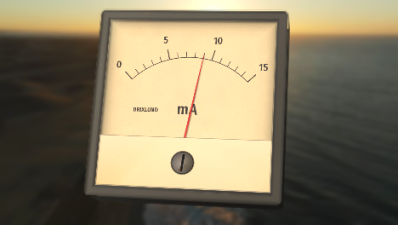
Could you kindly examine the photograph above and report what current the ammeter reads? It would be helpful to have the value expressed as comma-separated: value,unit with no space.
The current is 9,mA
